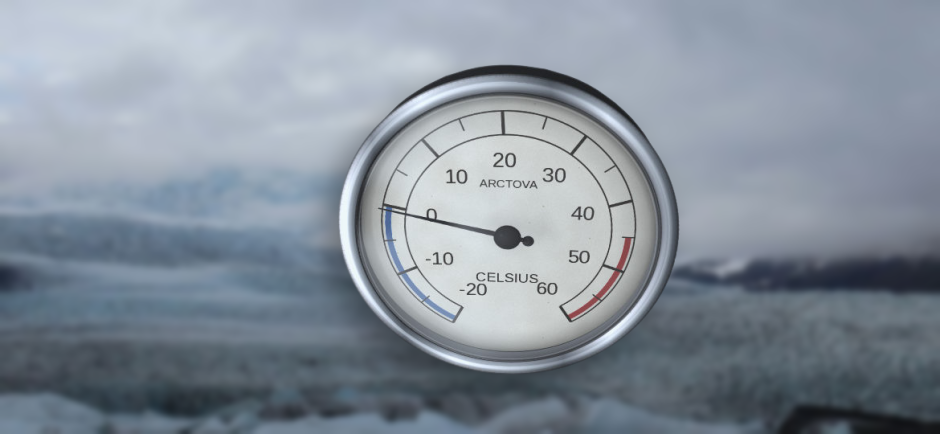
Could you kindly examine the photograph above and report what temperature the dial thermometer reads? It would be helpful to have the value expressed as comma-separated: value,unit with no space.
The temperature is 0,°C
